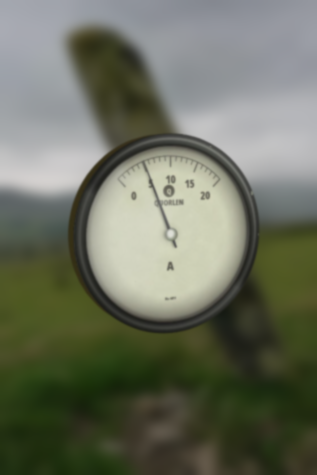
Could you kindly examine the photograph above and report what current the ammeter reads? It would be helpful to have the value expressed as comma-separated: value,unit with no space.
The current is 5,A
